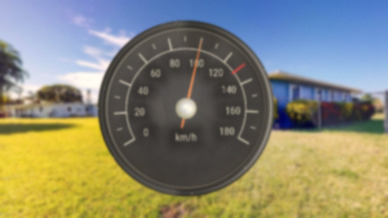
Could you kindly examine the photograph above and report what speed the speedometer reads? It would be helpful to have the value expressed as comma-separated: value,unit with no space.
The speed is 100,km/h
